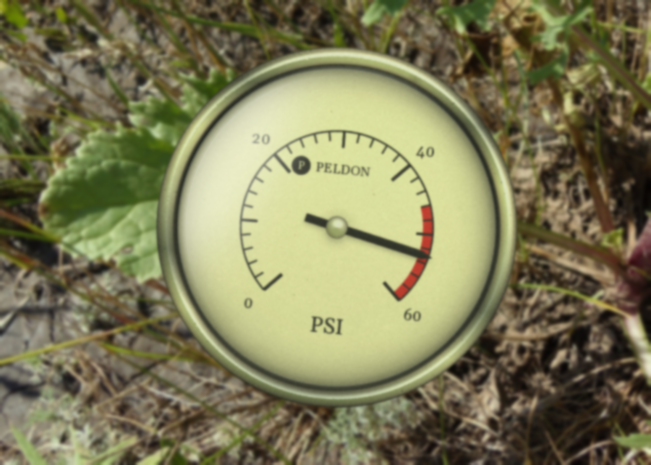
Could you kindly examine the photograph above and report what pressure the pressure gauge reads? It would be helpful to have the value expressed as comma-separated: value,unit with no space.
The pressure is 53,psi
